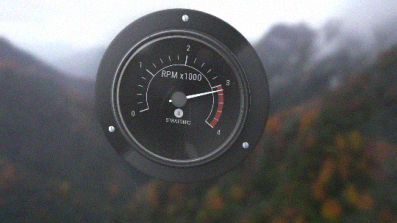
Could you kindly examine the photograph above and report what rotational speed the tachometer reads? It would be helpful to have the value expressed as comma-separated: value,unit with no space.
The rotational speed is 3100,rpm
